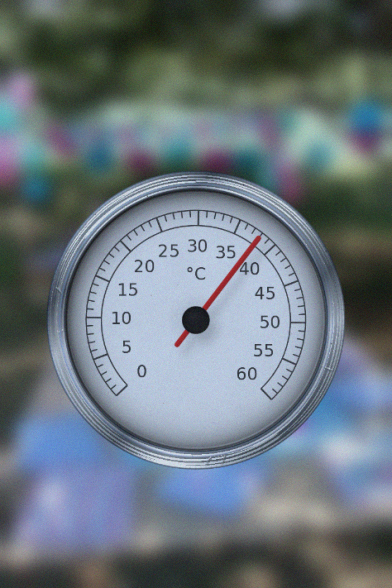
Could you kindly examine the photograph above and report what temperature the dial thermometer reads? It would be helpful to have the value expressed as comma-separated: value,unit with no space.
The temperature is 38,°C
